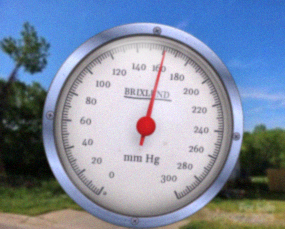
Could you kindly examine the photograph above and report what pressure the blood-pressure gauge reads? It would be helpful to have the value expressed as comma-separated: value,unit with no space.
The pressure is 160,mmHg
